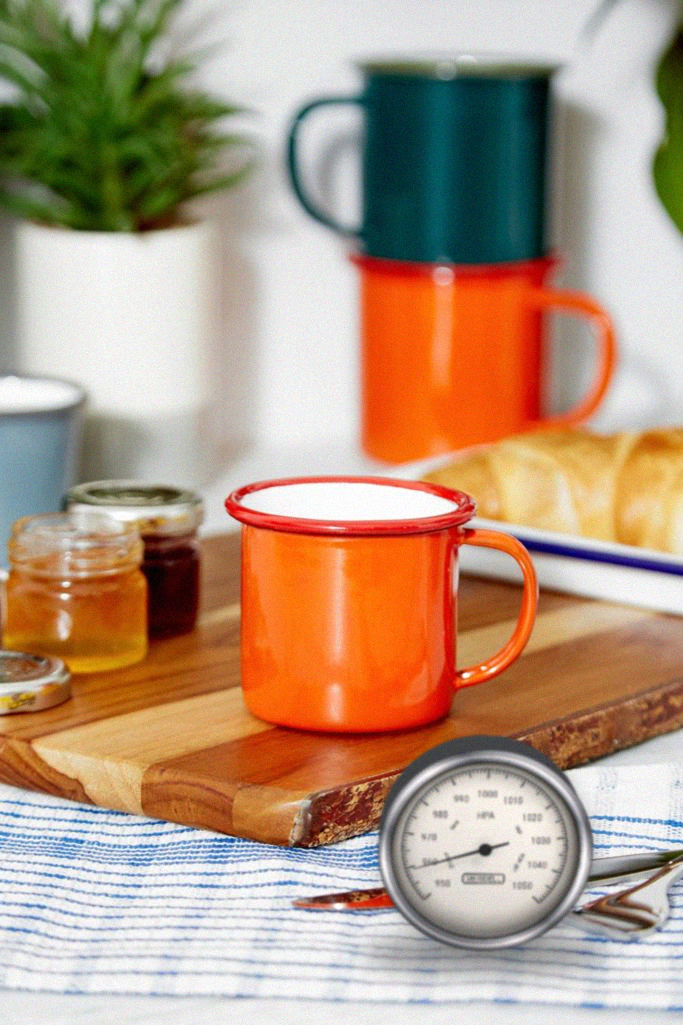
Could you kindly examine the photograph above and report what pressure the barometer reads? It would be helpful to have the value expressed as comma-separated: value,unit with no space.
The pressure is 960,hPa
